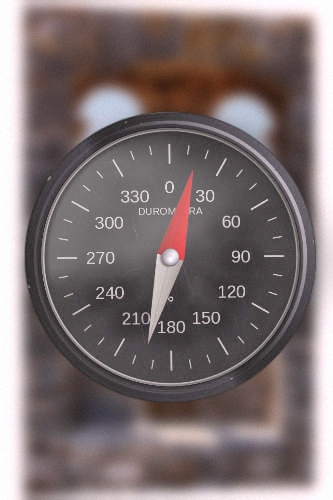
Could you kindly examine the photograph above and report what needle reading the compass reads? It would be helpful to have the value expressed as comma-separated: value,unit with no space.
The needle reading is 15,°
